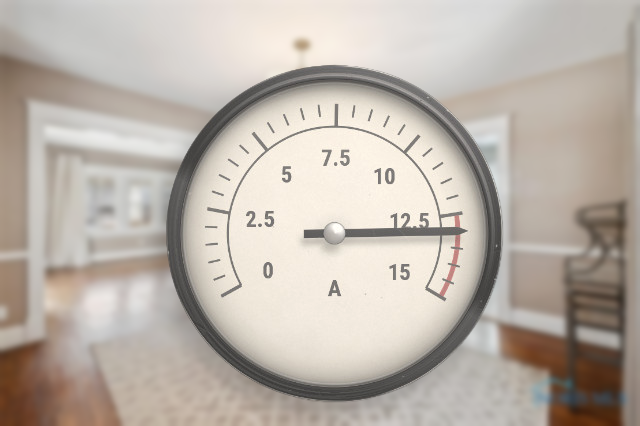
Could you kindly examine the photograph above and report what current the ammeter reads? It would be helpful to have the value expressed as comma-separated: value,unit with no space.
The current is 13,A
